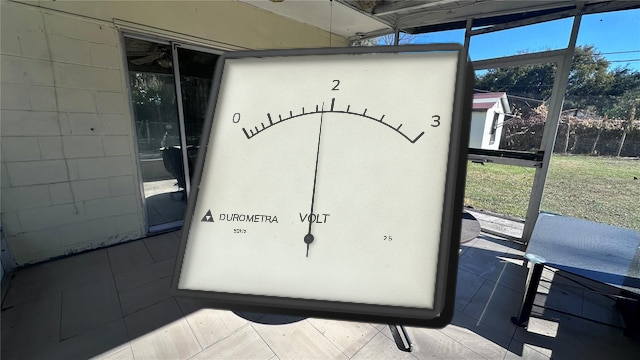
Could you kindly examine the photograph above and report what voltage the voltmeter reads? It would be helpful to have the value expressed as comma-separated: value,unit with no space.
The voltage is 1.9,V
